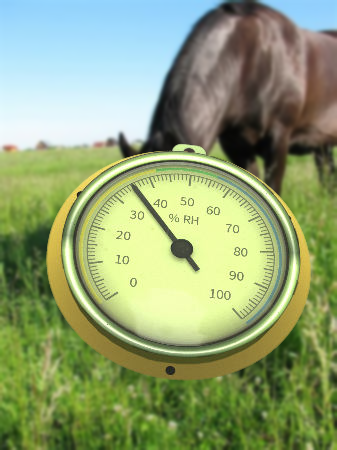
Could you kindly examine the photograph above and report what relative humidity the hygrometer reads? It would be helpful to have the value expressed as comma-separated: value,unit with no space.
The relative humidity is 35,%
